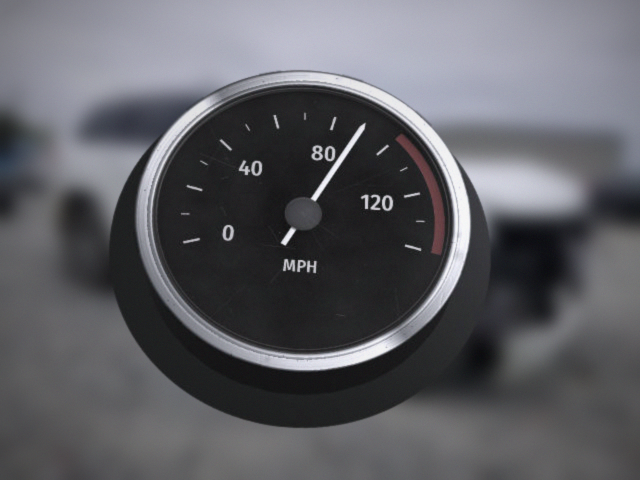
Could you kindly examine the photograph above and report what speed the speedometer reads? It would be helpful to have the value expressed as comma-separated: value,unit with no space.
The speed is 90,mph
